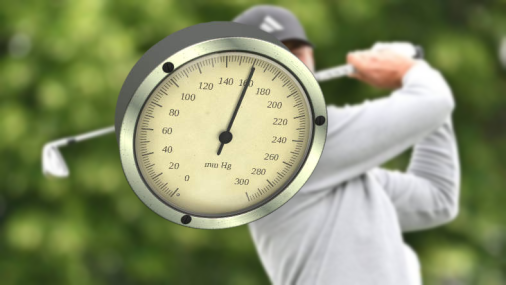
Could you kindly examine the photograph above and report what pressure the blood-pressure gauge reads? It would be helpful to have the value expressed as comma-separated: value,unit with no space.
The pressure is 160,mmHg
